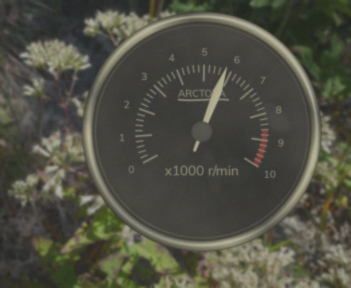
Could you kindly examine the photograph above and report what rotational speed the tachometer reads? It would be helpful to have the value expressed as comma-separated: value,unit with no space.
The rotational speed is 5800,rpm
